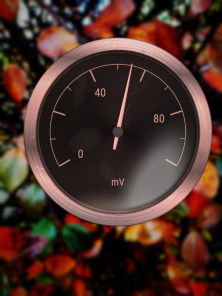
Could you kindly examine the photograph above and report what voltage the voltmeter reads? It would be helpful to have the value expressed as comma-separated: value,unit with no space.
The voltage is 55,mV
